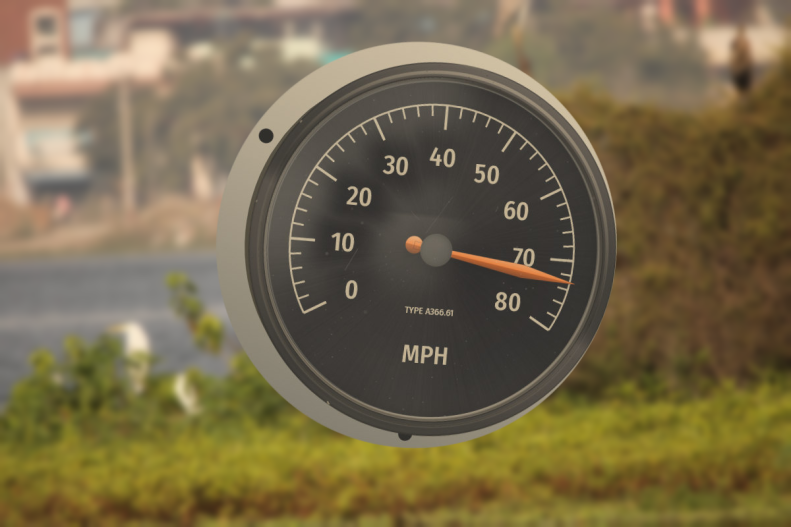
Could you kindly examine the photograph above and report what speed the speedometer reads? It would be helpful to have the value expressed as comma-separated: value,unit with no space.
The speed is 73,mph
